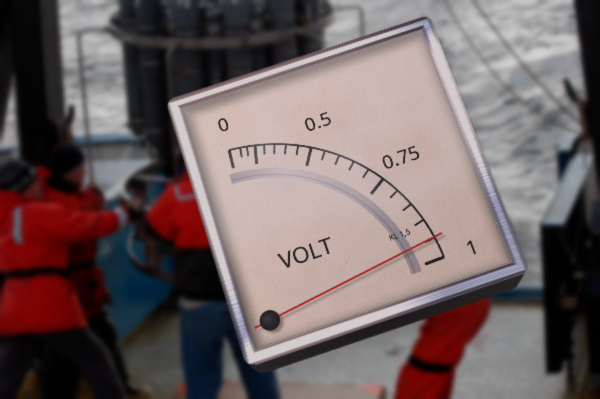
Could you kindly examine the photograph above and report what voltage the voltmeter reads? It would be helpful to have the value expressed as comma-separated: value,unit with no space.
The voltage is 0.95,V
